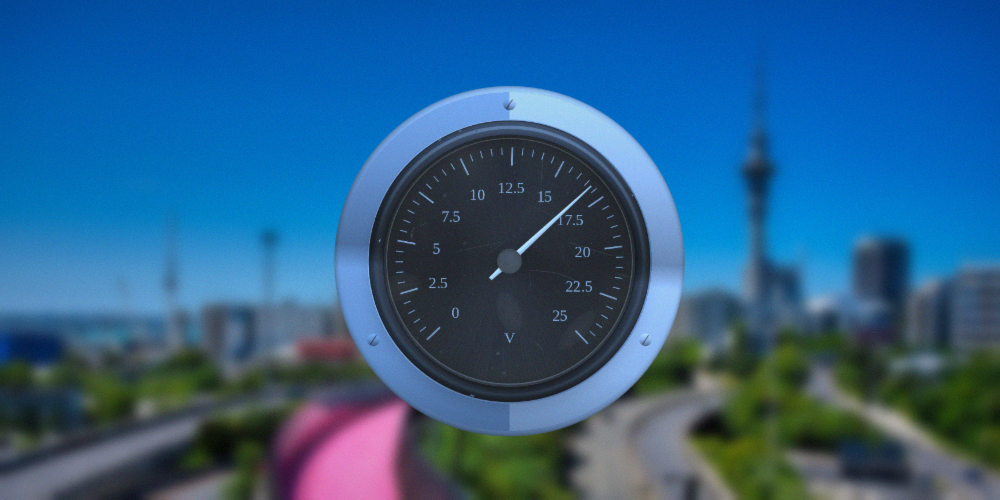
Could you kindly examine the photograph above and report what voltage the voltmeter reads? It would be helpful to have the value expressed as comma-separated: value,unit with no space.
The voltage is 16.75,V
